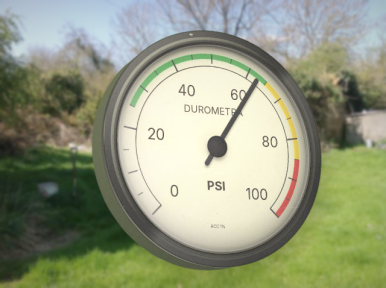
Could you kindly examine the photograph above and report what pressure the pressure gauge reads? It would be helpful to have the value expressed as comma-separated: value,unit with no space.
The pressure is 62.5,psi
